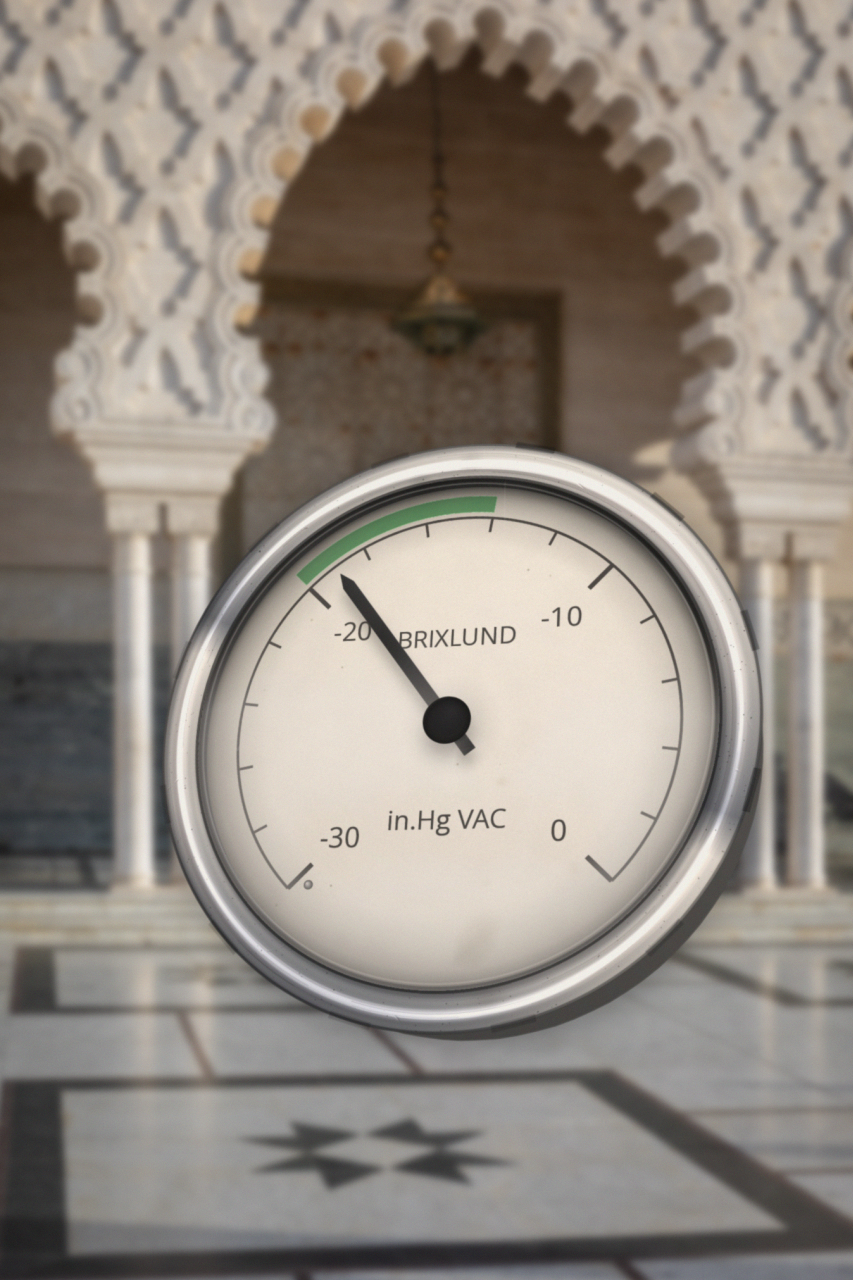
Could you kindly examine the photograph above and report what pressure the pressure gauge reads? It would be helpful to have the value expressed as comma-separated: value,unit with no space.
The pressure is -19,inHg
